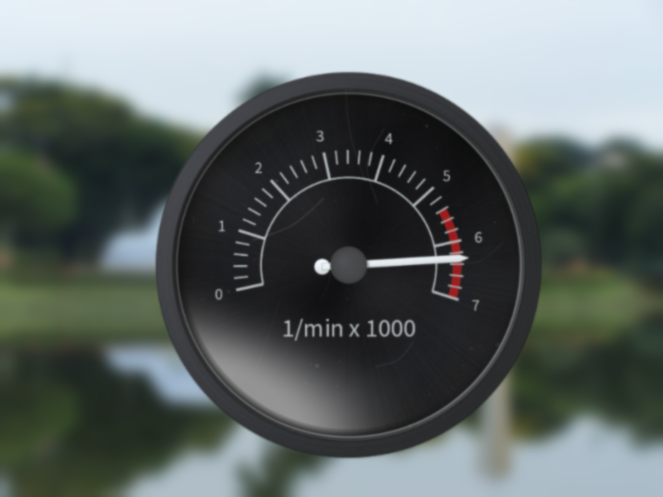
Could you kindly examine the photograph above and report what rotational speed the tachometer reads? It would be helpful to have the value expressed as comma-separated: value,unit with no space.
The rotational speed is 6300,rpm
